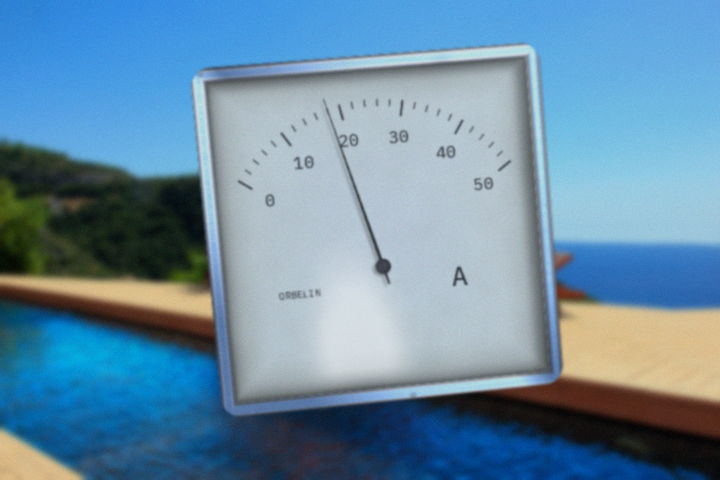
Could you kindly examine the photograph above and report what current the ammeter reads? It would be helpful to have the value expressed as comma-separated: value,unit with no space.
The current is 18,A
